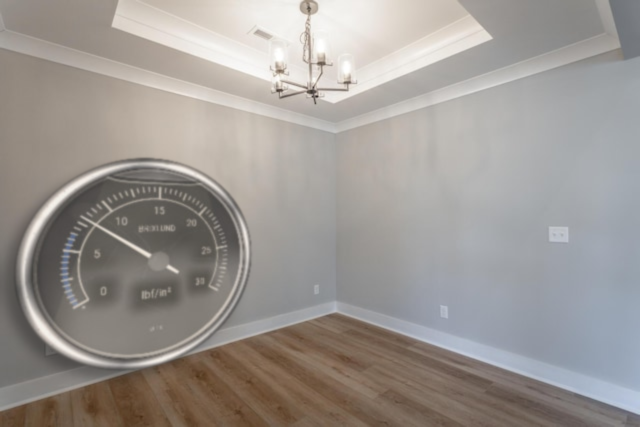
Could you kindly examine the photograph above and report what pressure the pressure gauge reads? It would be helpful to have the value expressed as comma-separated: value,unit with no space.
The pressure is 8,psi
